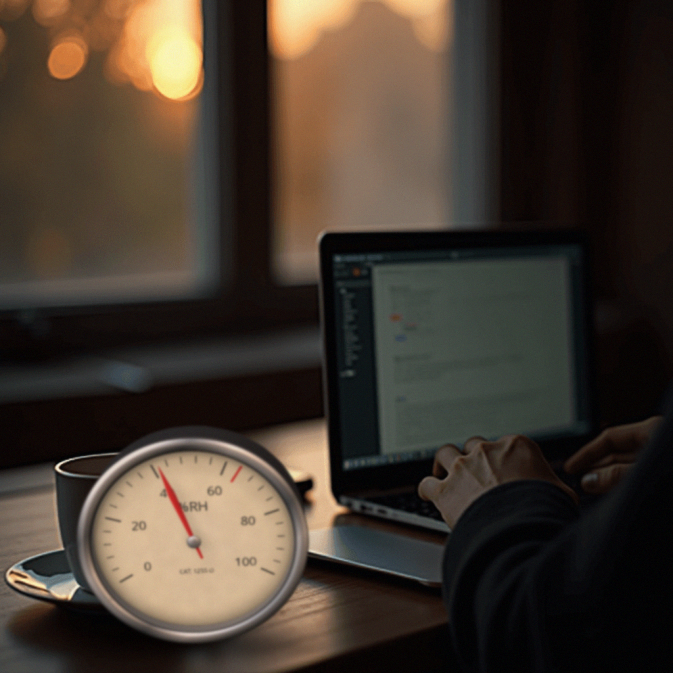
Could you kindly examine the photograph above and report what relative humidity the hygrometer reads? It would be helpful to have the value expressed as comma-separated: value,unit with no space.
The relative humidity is 42,%
